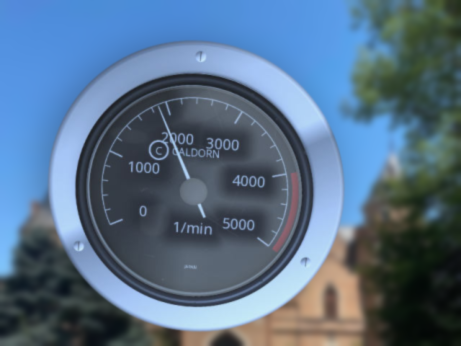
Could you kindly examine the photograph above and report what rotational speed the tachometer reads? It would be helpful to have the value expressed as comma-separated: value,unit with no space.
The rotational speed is 1900,rpm
